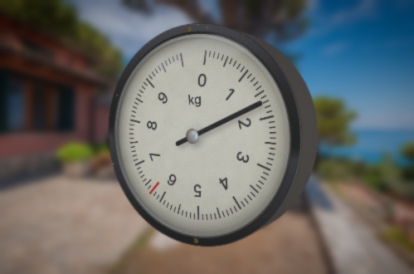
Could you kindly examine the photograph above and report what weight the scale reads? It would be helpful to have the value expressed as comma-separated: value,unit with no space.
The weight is 1.7,kg
